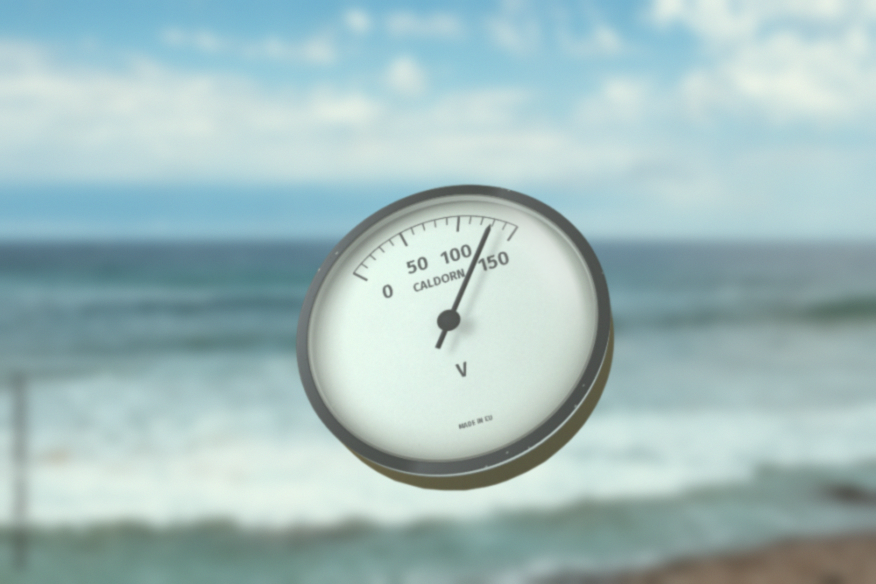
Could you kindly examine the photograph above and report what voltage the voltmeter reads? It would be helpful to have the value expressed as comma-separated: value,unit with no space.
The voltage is 130,V
